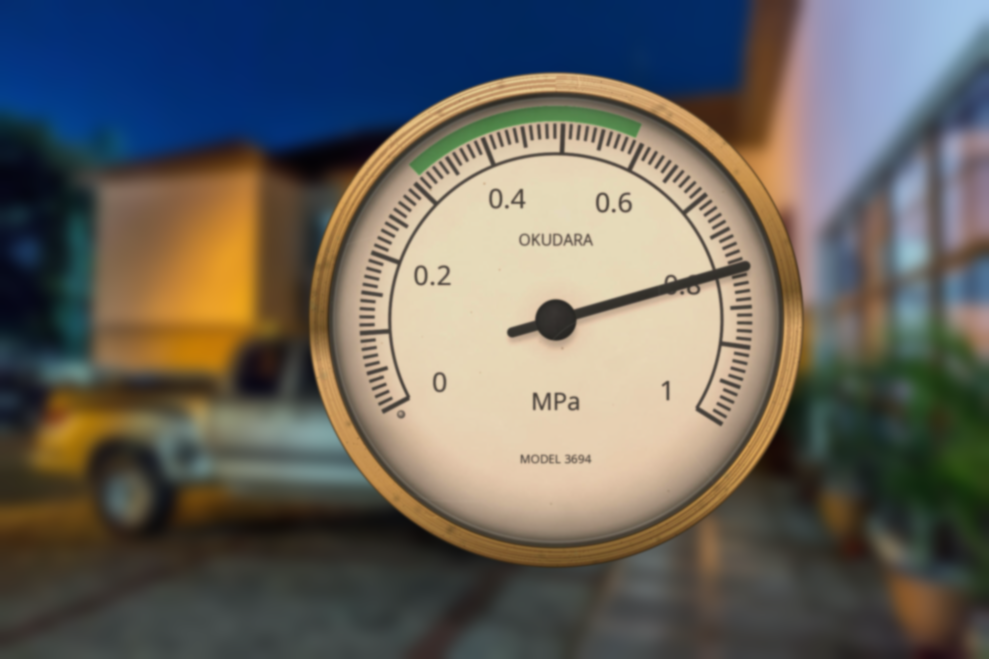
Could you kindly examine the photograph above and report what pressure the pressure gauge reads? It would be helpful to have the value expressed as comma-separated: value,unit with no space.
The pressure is 0.8,MPa
